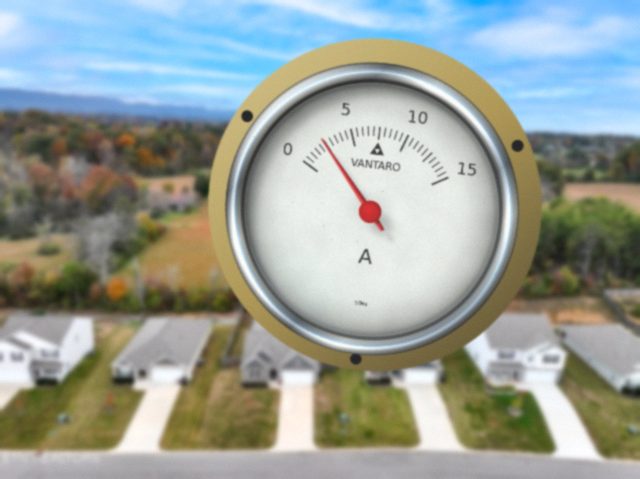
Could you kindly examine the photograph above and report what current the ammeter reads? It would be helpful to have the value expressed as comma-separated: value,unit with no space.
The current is 2.5,A
